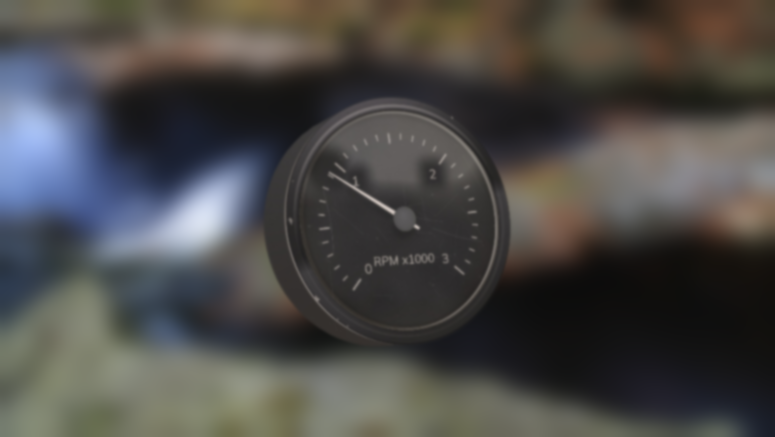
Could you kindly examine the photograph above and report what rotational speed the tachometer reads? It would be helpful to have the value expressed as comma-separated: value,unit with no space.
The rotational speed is 900,rpm
